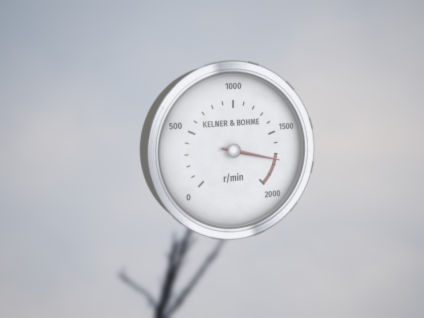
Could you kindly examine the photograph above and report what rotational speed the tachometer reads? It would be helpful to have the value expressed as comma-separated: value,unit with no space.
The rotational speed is 1750,rpm
